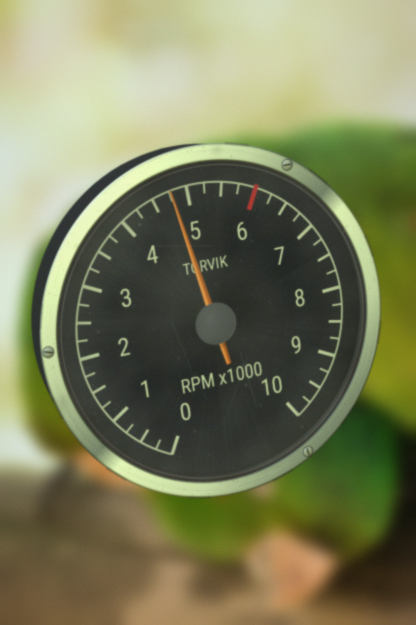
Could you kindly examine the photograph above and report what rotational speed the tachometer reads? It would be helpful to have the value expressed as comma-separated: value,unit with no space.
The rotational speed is 4750,rpm
